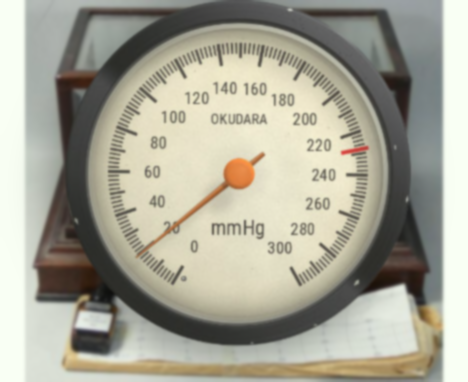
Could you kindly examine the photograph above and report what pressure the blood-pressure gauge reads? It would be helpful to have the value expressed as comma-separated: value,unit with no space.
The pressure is 20,mmHg
